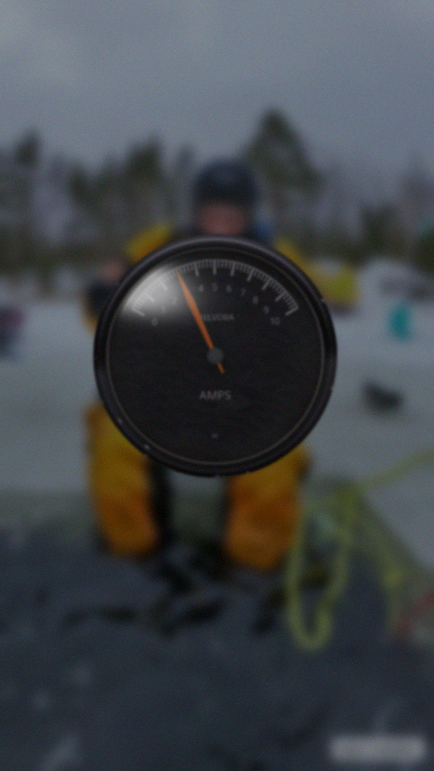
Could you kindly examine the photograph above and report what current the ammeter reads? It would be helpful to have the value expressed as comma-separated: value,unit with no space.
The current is 3,A
